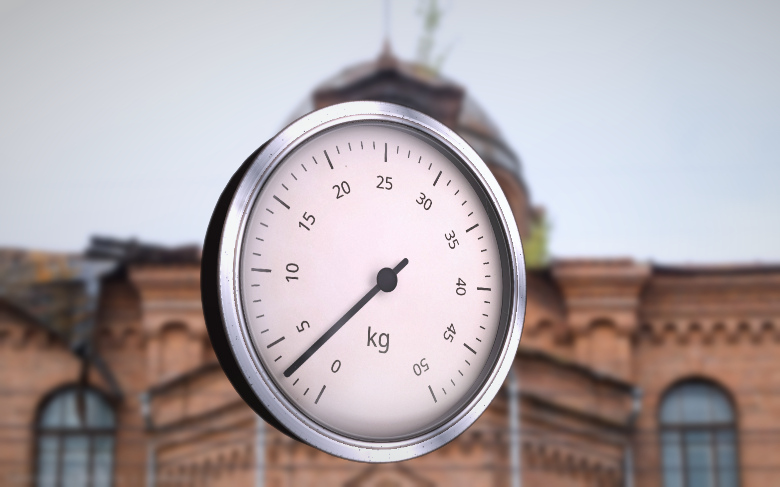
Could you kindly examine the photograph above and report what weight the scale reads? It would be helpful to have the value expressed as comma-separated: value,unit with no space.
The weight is 3,kg
